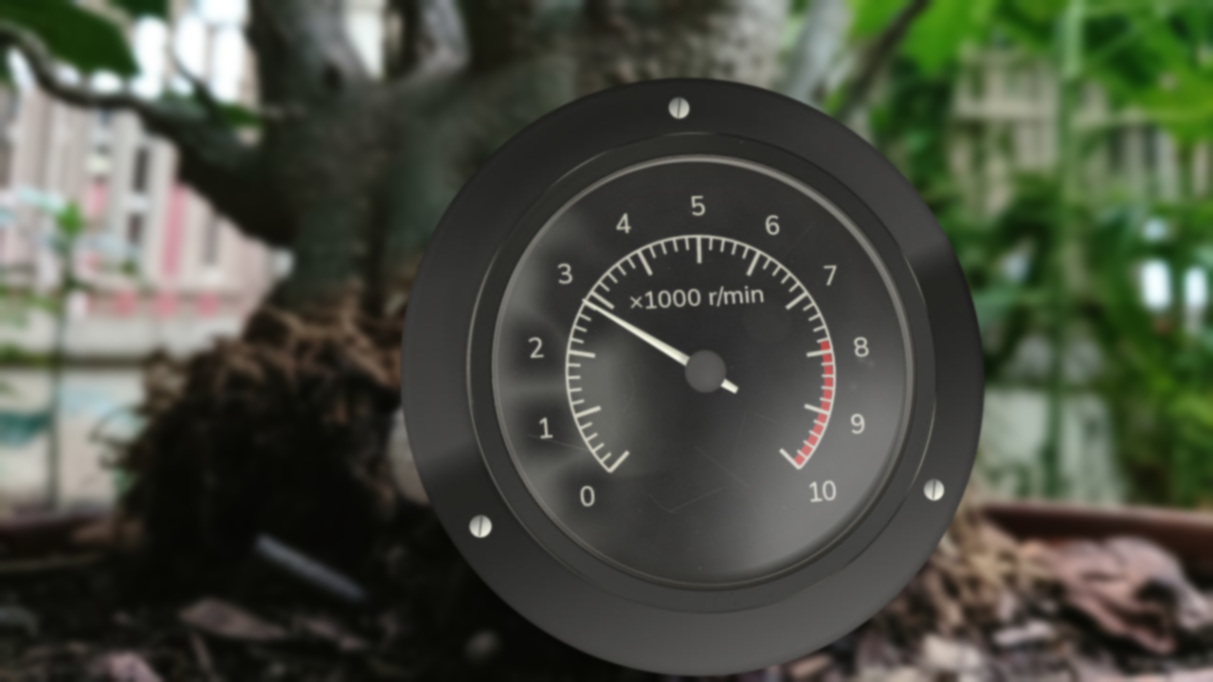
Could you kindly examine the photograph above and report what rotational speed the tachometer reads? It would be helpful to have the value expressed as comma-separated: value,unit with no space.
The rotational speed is 2800,rpm
